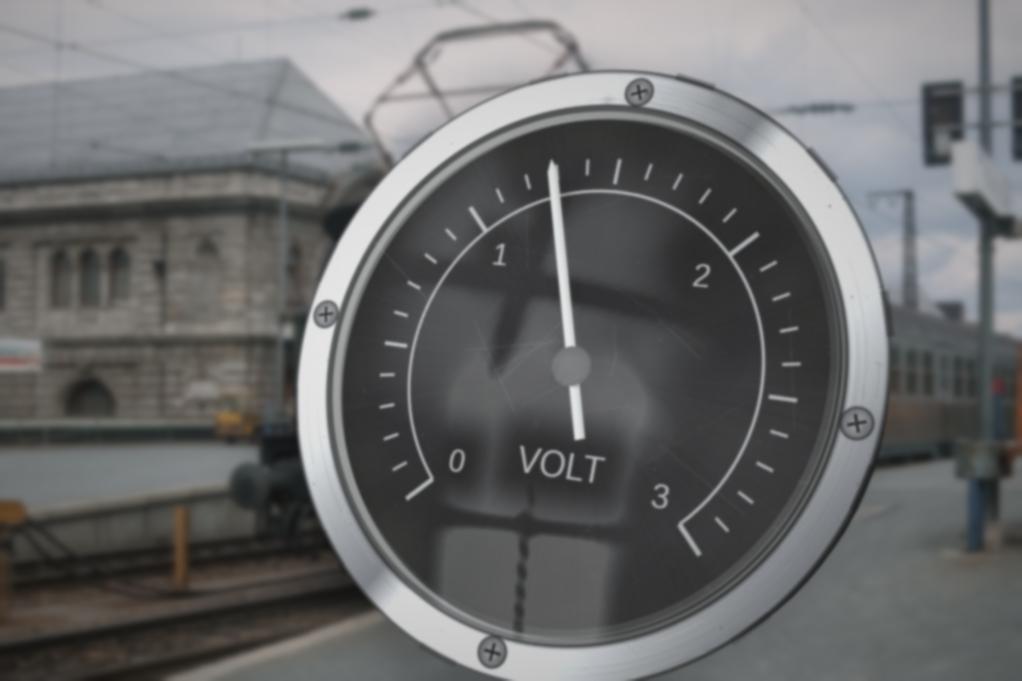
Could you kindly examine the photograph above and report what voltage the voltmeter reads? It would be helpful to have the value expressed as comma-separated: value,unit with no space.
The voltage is 1.3,V
